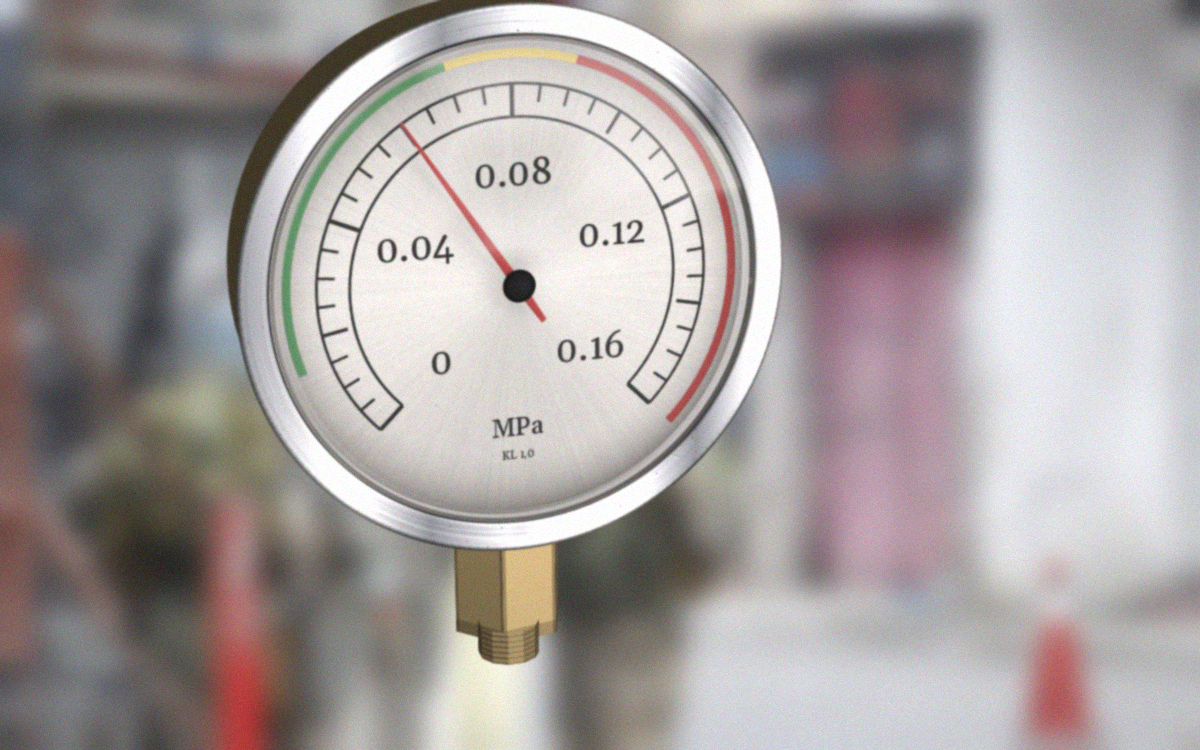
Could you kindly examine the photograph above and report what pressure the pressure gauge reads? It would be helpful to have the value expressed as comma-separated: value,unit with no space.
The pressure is 0.06,MPa
